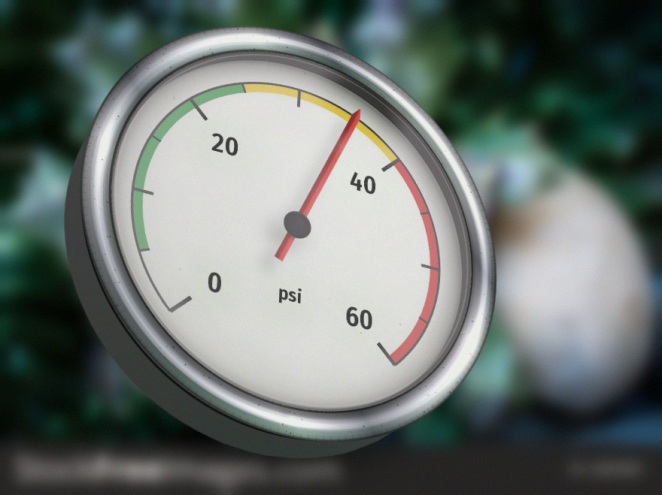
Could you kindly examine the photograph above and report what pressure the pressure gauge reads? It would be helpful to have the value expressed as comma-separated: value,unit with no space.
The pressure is 35,psi
